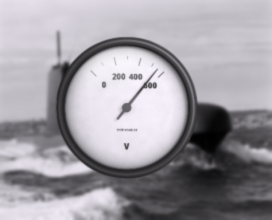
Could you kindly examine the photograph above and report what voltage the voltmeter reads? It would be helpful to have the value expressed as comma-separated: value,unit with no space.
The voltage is 550,V
